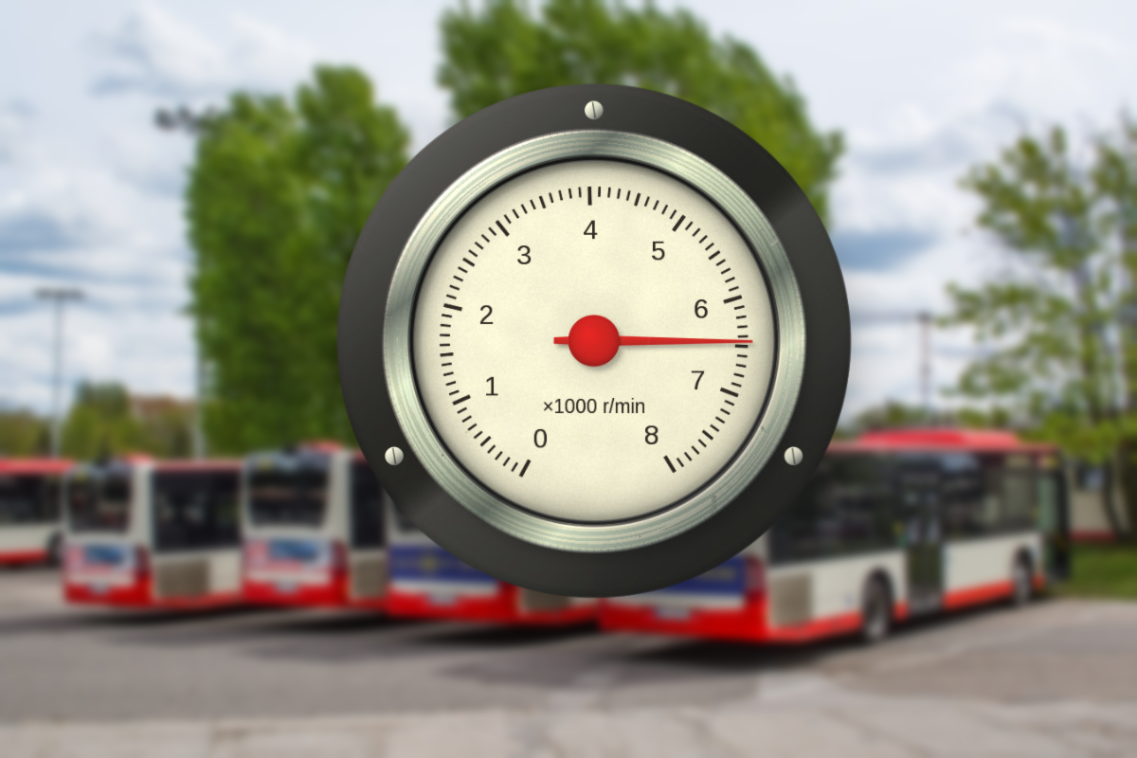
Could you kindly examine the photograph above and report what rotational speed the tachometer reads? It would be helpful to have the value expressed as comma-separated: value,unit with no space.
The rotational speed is 6450,rpm
